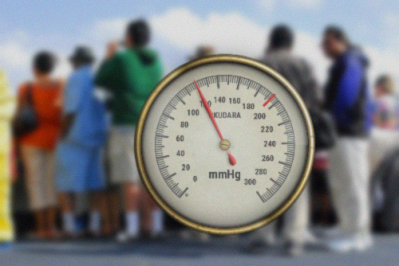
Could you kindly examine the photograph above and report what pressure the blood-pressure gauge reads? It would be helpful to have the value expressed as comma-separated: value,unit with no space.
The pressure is 120,mmHg
